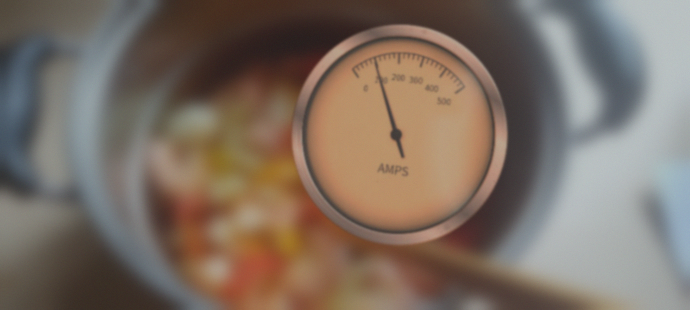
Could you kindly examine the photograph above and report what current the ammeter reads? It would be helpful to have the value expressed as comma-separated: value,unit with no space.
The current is 100,A
